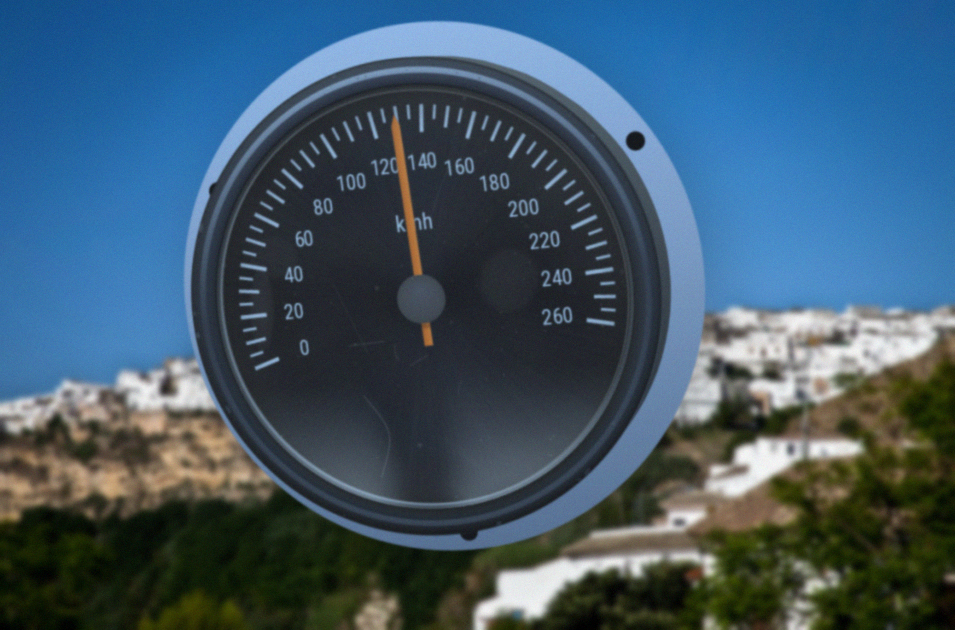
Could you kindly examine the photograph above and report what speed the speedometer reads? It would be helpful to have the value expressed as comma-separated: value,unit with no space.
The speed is 130,km/h
